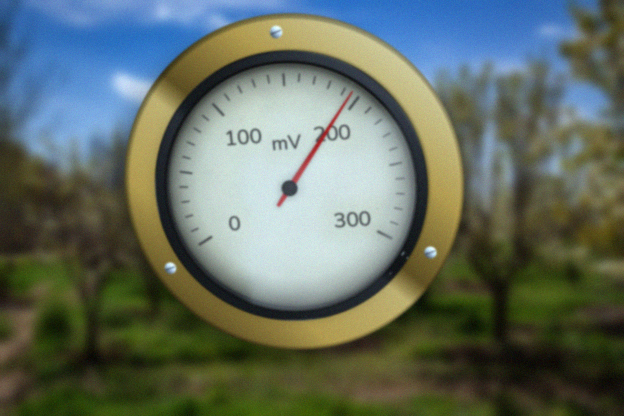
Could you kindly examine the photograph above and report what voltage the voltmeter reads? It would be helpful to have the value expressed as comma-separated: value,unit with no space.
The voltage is 195,mV
